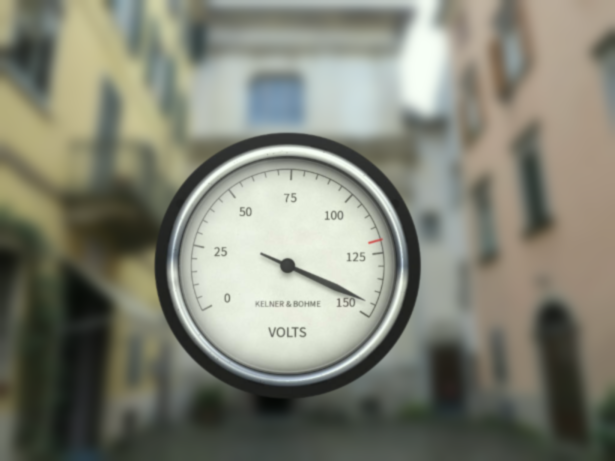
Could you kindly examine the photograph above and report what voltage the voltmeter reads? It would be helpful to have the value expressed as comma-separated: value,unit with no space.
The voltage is 145,V
